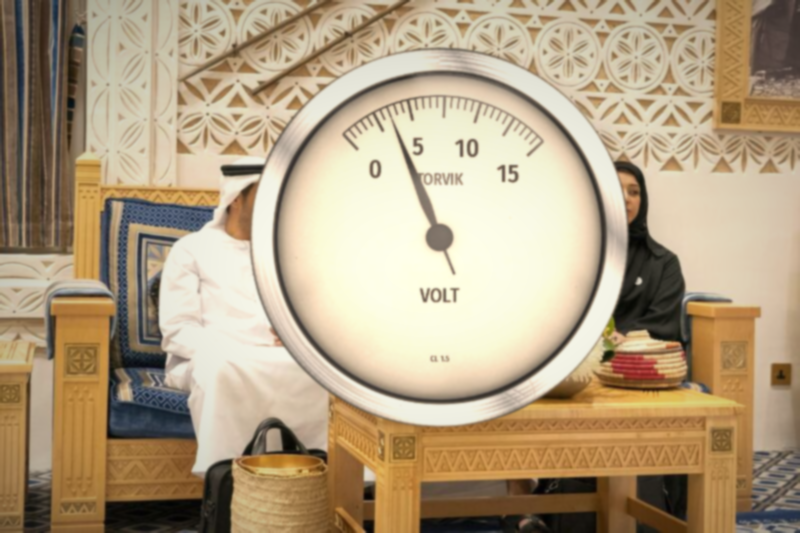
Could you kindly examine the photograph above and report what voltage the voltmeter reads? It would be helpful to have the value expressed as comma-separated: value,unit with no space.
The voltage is 3.5,V
